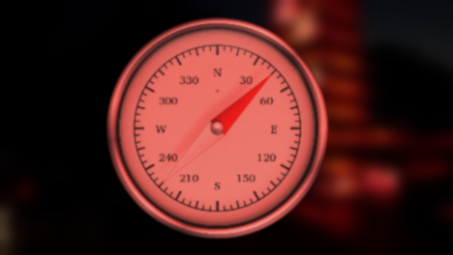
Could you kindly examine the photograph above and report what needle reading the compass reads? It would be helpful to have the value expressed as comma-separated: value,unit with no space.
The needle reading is 45,°
